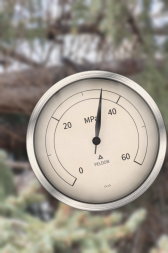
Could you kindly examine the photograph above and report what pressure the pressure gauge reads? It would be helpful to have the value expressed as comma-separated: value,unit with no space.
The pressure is 35,MPa
